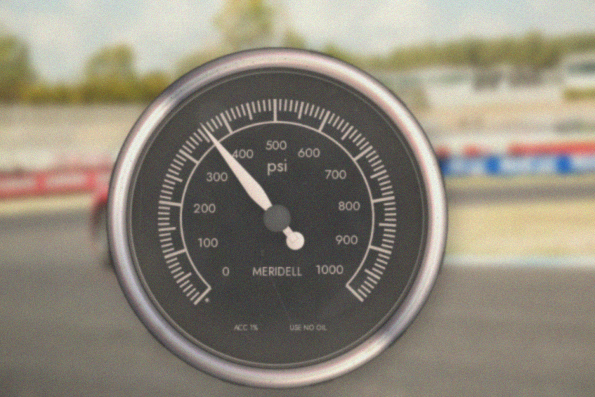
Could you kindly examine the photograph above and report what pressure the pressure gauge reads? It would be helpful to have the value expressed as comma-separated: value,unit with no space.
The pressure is 360,psi
